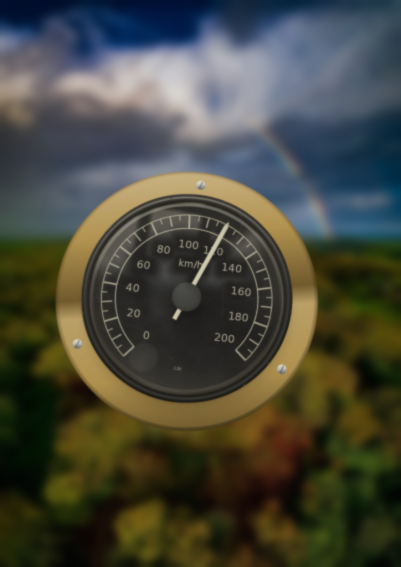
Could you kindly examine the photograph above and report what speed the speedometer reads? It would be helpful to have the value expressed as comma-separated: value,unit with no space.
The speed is 120,km/h
